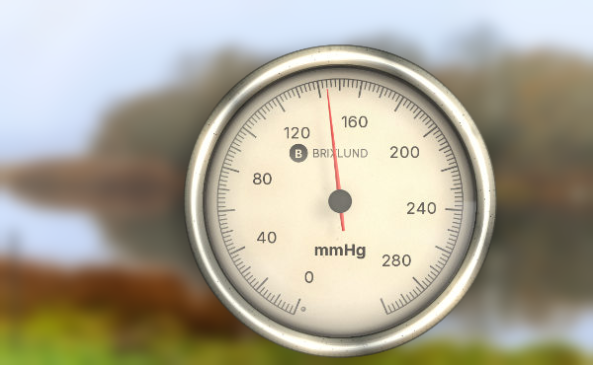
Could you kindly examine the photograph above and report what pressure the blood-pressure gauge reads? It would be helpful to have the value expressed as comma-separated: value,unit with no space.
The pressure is 144,mmHg
